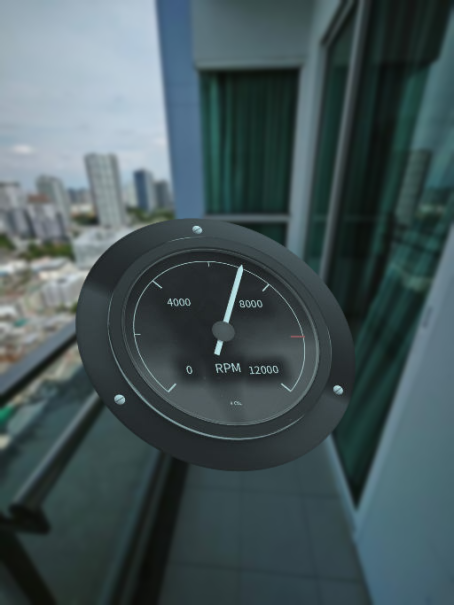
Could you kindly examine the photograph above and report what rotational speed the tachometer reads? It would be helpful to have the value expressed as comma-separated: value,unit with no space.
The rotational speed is 7000,rpm
